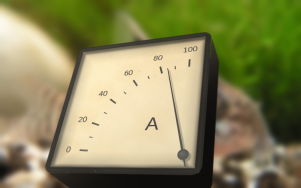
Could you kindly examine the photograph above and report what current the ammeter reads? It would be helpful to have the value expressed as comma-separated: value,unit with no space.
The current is 85,A
